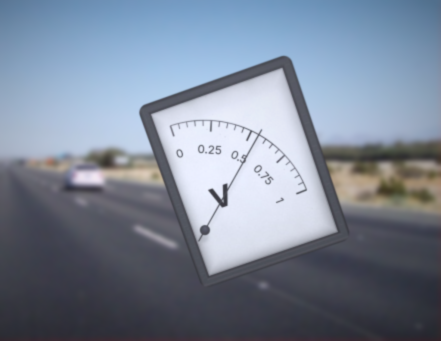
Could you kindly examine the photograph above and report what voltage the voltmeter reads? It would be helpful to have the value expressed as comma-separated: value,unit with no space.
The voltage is 0.55,V
